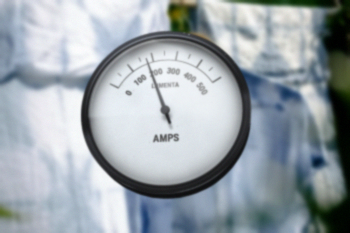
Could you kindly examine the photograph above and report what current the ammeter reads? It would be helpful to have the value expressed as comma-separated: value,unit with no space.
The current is 175,A
